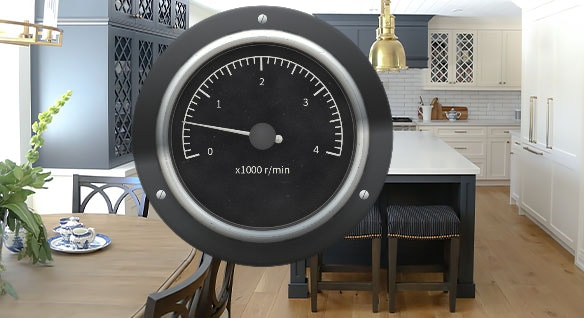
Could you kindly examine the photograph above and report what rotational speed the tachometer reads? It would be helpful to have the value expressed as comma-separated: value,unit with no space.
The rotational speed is 500,rpm
